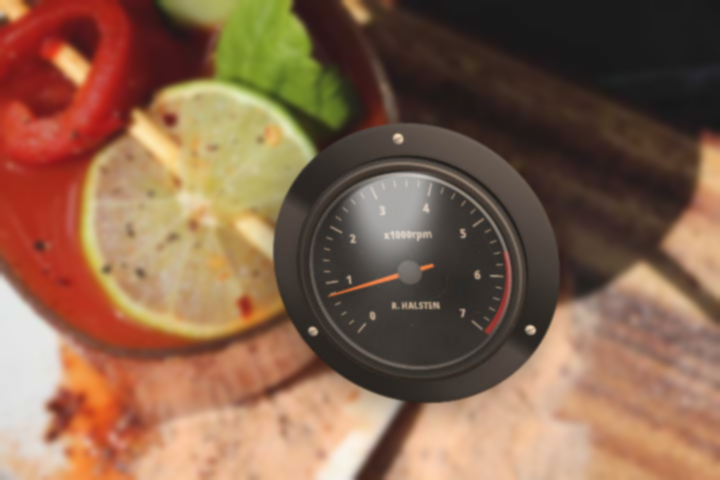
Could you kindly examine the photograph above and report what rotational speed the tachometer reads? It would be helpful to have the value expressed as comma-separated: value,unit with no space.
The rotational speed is 800,rpm
